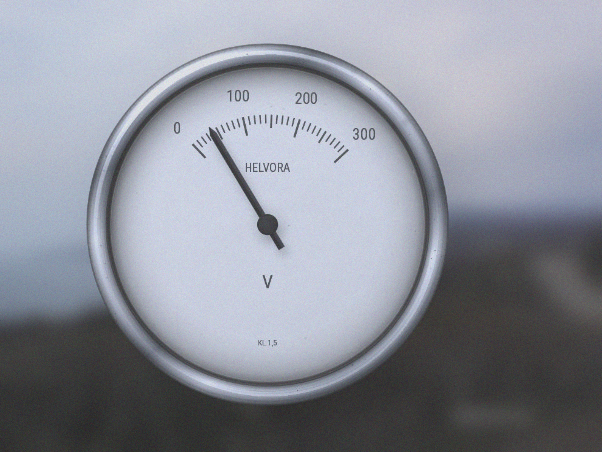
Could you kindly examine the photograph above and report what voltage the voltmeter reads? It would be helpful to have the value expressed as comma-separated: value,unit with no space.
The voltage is 40,V
